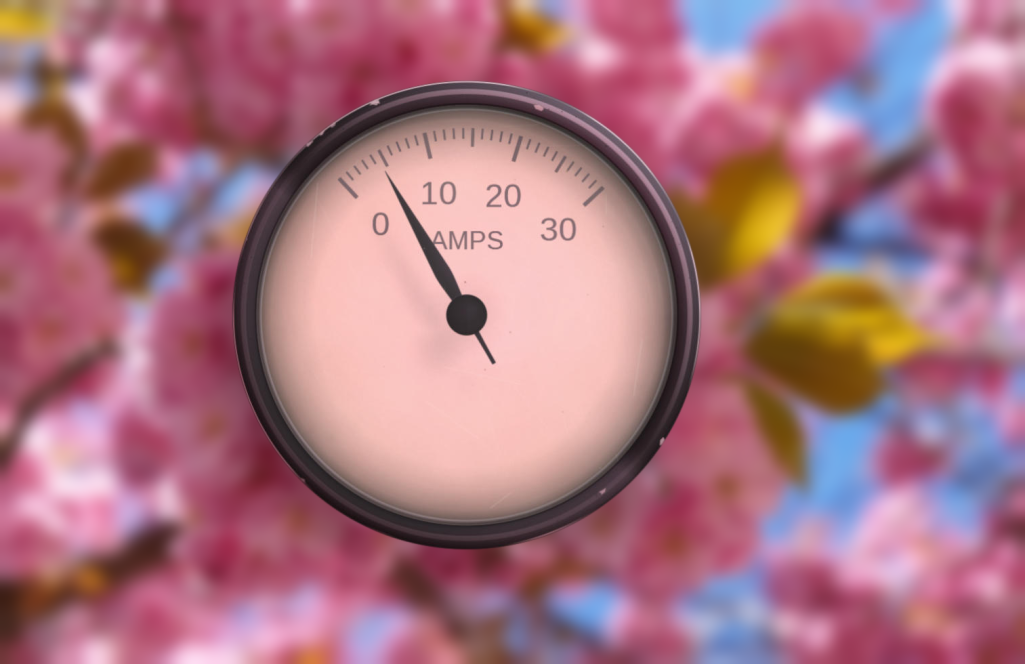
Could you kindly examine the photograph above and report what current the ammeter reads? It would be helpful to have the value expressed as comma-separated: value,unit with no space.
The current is 4.5,A
